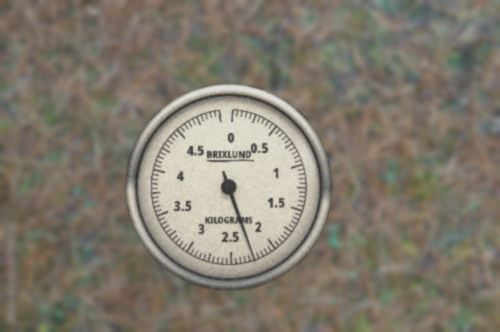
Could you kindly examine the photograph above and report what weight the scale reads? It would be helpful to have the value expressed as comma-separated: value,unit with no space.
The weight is 2.25,kg
